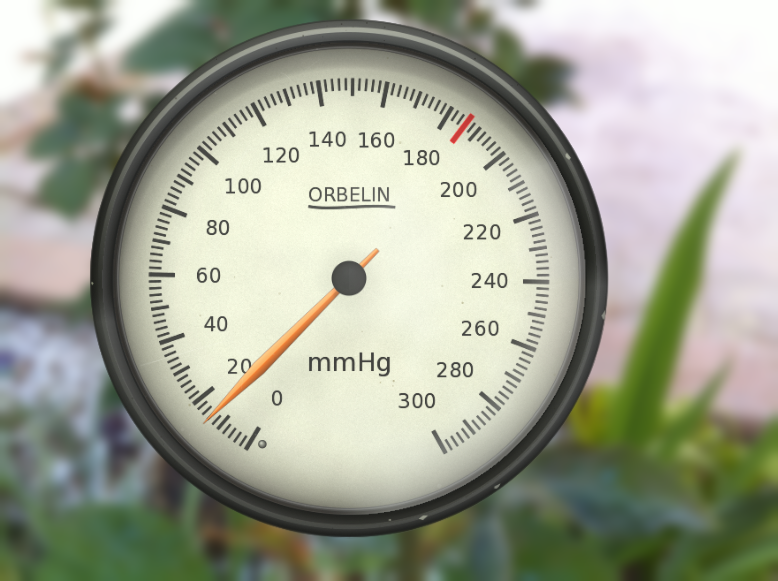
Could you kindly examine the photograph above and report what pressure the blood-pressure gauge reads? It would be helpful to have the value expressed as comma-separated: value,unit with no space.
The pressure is 14,mmHg
